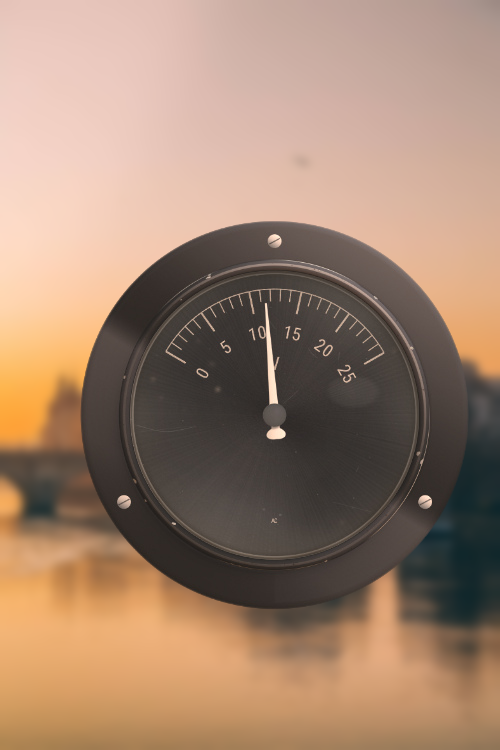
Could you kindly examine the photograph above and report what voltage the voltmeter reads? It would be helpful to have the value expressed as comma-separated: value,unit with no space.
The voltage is 11.5,V
